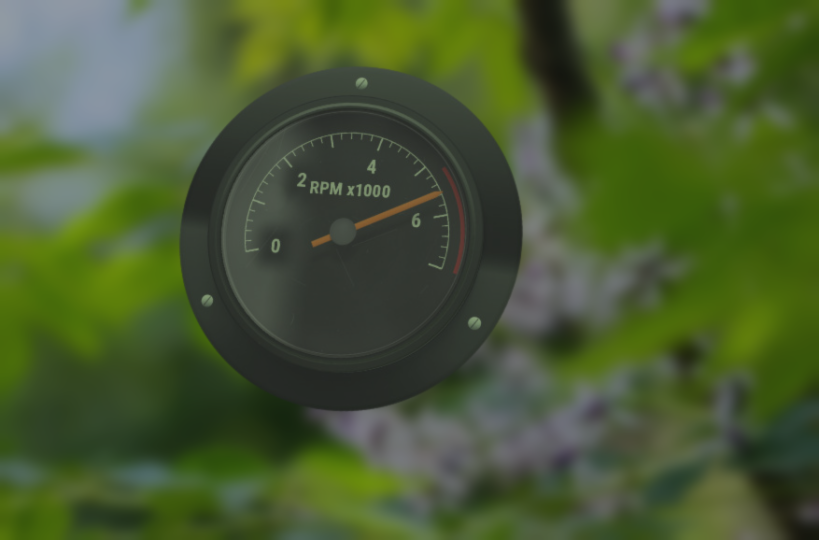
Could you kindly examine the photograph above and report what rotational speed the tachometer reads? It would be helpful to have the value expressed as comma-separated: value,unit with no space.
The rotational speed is 5600,rpm
